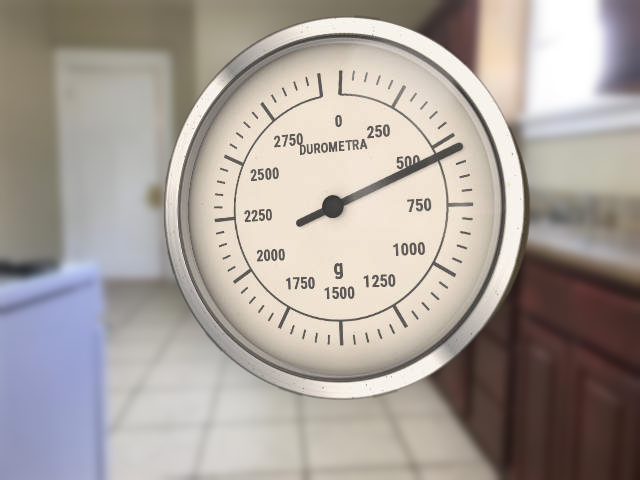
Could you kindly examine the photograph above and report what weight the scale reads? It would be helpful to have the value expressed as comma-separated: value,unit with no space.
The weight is 550,g
